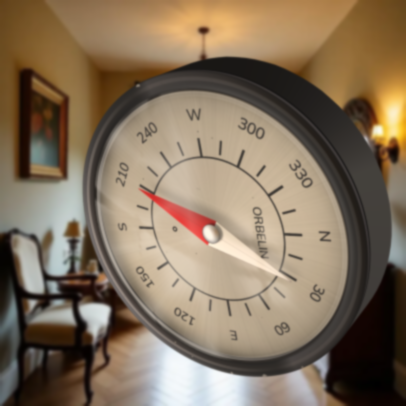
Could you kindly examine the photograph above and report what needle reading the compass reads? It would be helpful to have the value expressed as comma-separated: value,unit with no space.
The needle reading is 210,°
